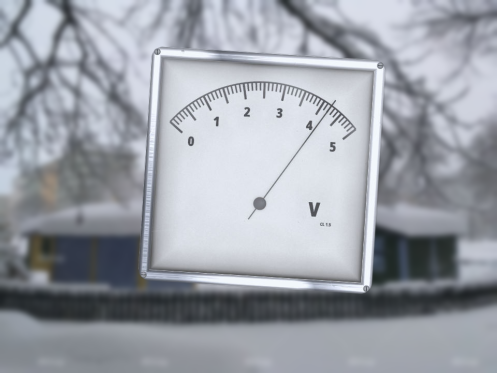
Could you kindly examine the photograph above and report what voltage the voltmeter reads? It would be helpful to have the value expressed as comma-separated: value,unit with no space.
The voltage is 4.2,V
